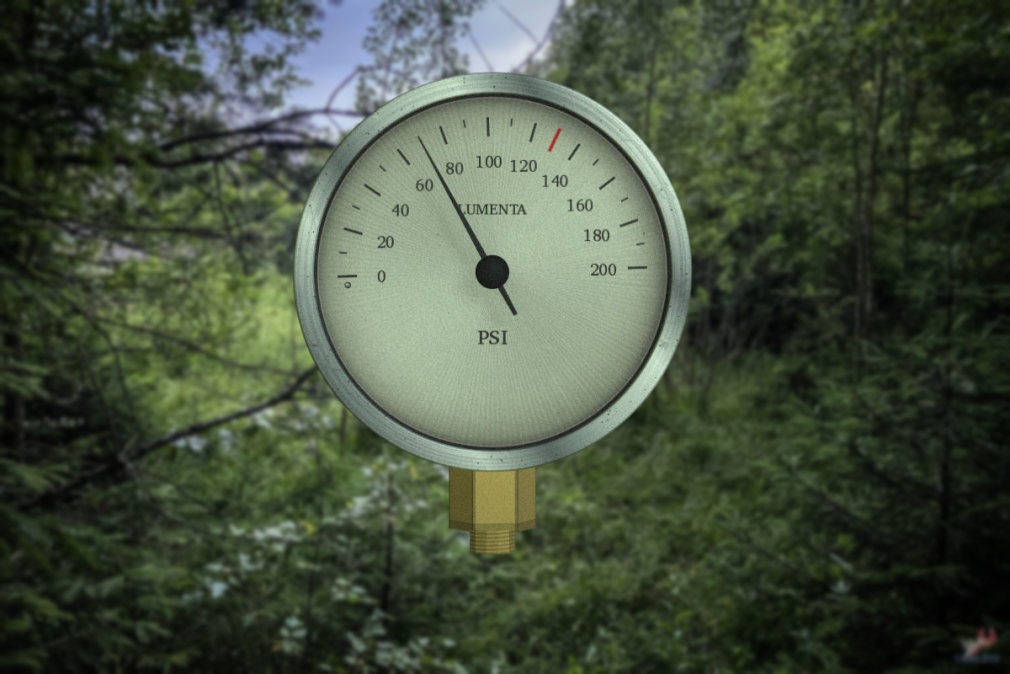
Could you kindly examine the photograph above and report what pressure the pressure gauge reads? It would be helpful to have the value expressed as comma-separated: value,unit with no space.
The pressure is 70,psi
